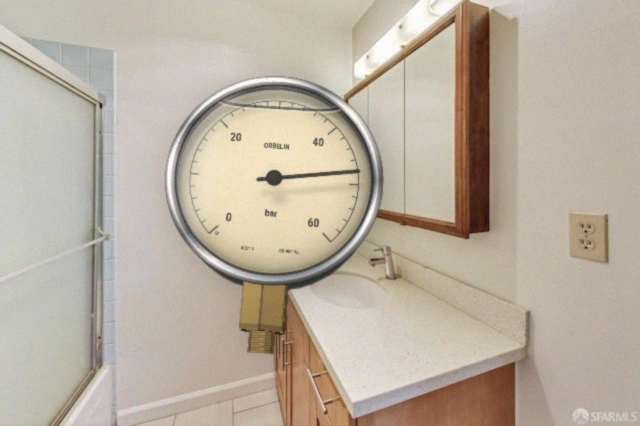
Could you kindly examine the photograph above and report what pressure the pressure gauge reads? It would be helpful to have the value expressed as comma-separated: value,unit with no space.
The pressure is 48,bar
